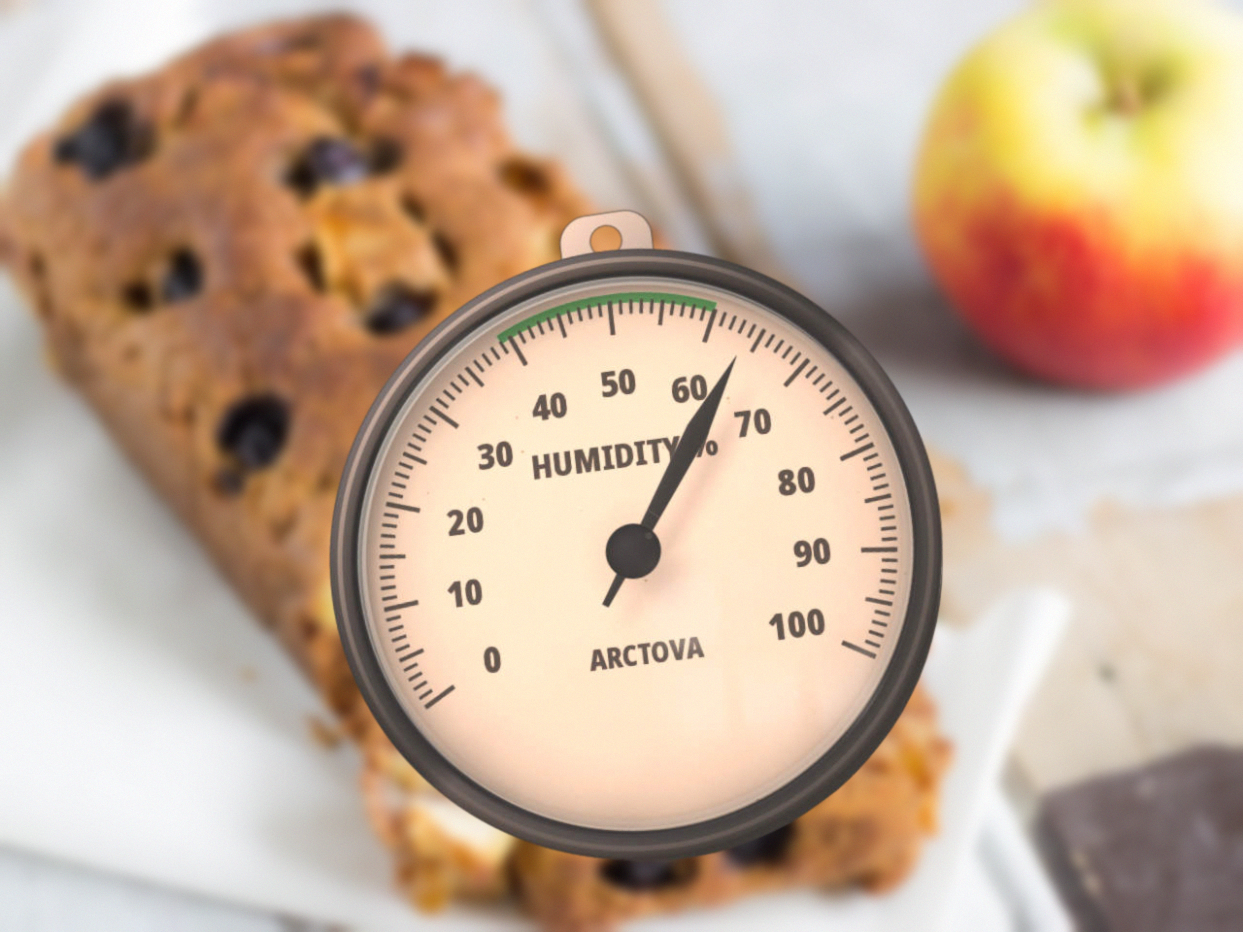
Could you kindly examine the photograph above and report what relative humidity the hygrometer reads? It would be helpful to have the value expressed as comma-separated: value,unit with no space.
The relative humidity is 64,%
